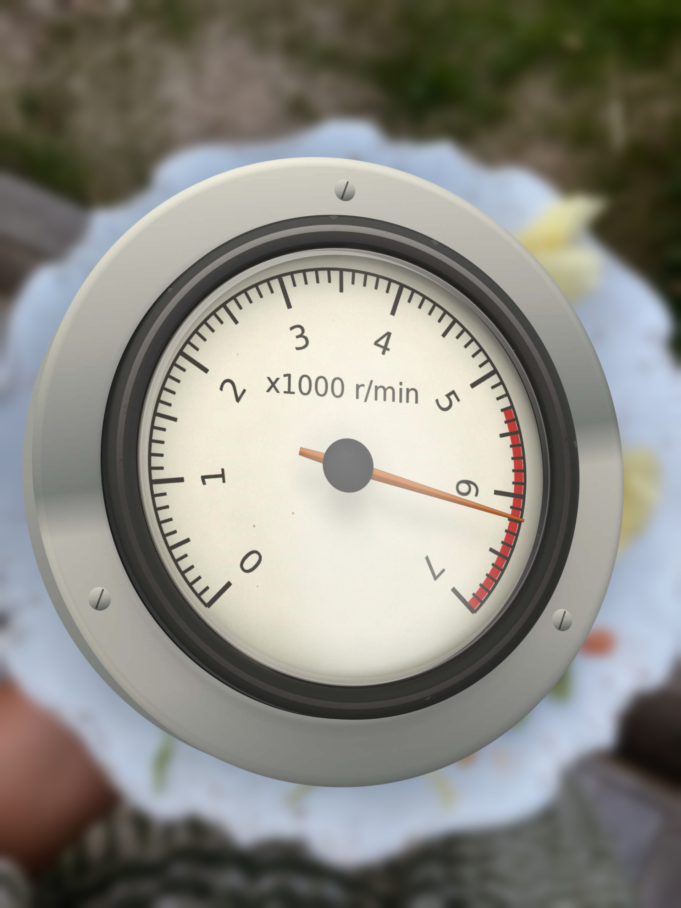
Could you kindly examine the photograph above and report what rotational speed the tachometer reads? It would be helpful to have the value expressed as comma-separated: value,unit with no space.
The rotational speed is 6200,rpm
